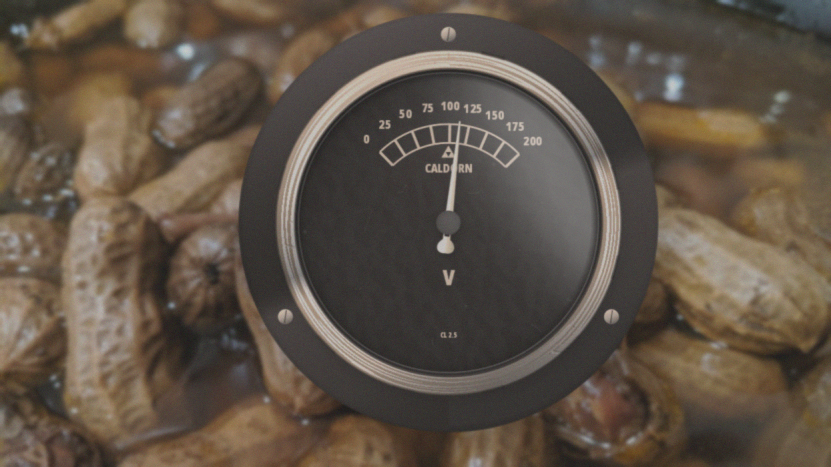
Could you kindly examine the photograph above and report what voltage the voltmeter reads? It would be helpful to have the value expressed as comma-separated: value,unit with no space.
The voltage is 112.5,V
